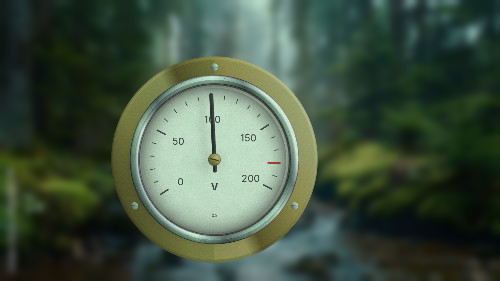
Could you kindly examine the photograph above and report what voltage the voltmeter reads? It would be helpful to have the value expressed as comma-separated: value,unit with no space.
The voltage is 100,V
